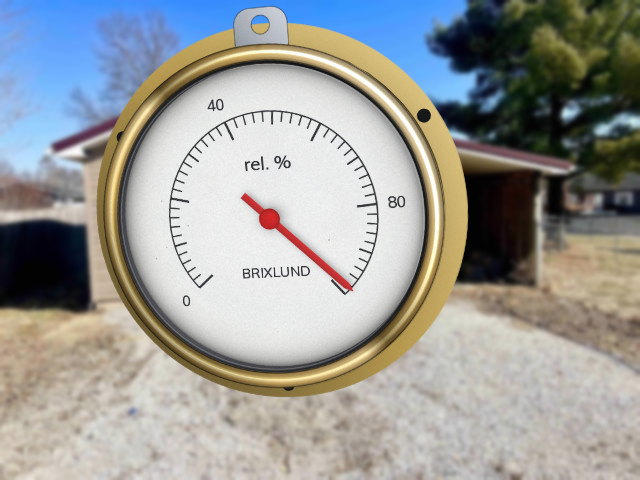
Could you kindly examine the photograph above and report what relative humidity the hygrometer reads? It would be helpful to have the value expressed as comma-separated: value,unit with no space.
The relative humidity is 98,%
